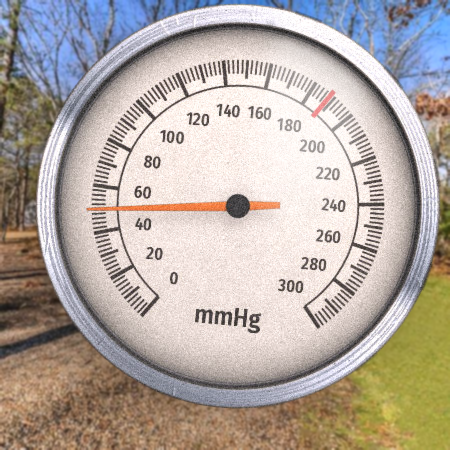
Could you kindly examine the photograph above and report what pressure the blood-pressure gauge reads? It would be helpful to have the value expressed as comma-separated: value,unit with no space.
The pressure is 50,mmHg
